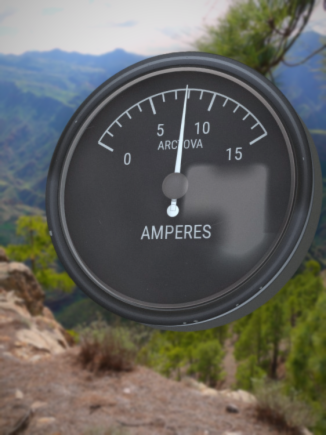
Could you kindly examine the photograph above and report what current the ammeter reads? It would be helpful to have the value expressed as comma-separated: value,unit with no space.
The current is 8,A
